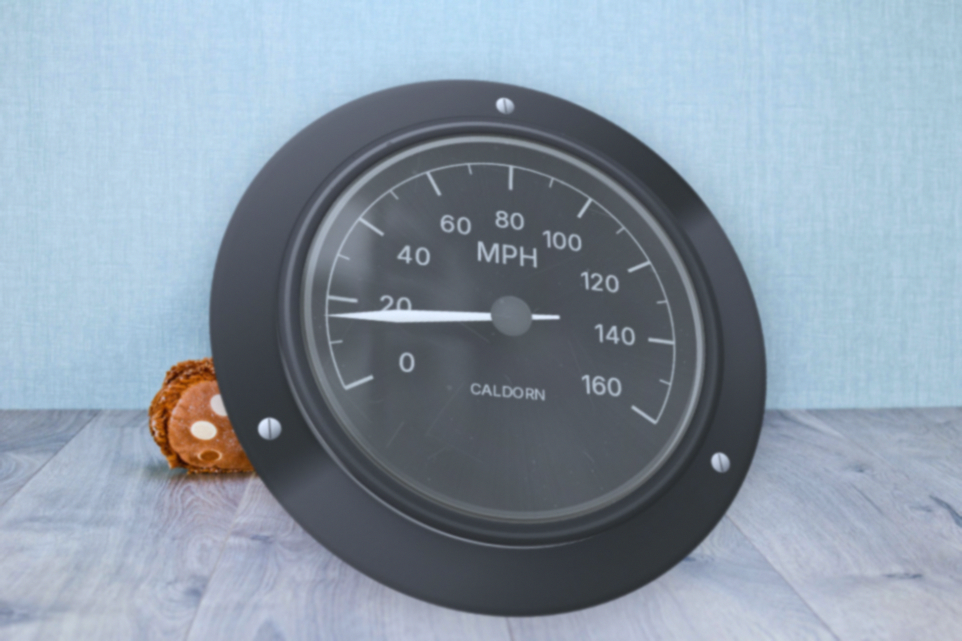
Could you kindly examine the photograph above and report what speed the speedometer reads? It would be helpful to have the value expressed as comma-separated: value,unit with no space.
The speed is 15,mph
